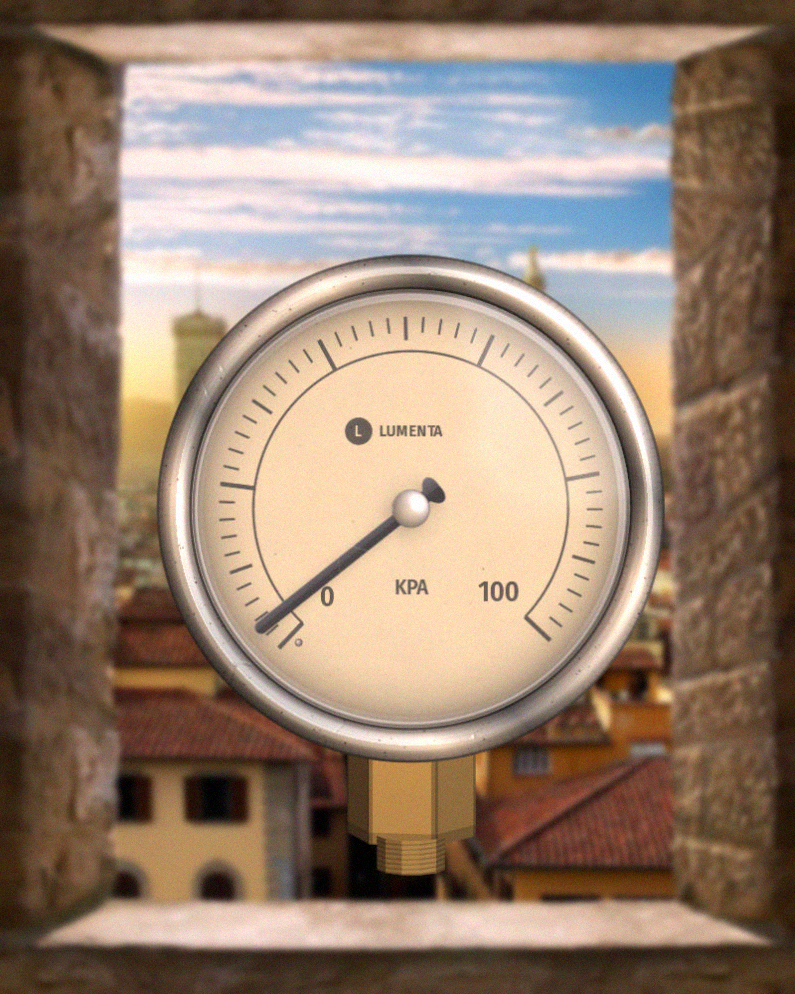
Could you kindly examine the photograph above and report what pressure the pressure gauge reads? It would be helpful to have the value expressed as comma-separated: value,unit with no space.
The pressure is 3,kPa
